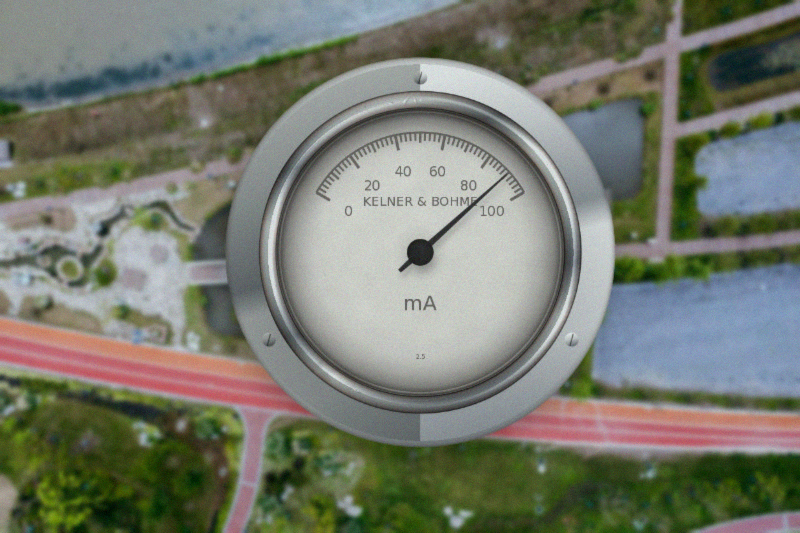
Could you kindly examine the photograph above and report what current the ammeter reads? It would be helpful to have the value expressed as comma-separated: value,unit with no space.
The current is 90,mA
